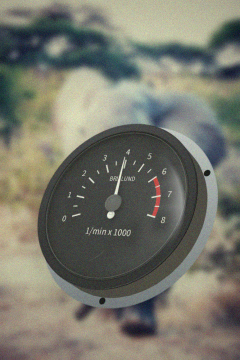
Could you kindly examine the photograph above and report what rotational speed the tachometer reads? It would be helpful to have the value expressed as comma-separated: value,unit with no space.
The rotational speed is 4000,rpm
